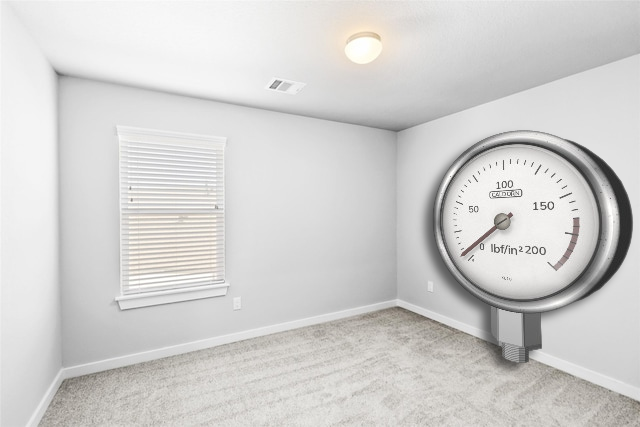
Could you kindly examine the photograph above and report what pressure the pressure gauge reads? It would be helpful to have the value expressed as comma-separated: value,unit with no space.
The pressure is 5,psi
